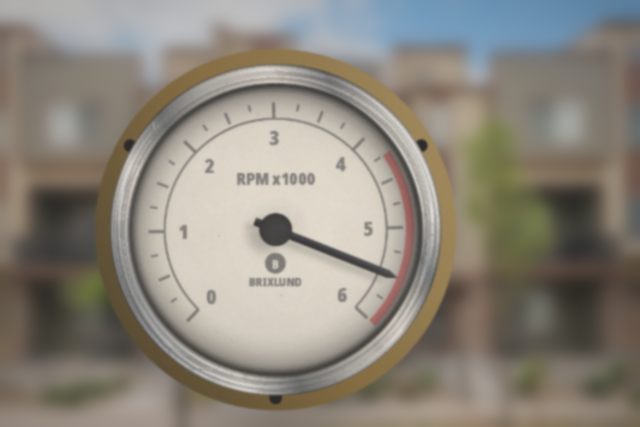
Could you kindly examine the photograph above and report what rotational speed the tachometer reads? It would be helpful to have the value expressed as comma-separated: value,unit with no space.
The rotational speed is 5500,rpm
